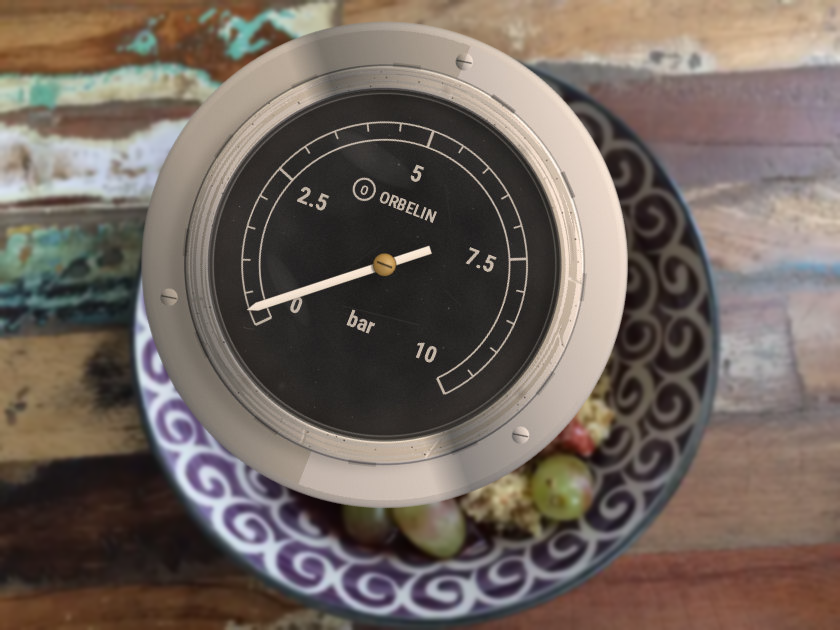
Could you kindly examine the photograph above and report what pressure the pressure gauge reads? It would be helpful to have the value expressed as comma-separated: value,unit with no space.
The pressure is 0.25,bar
